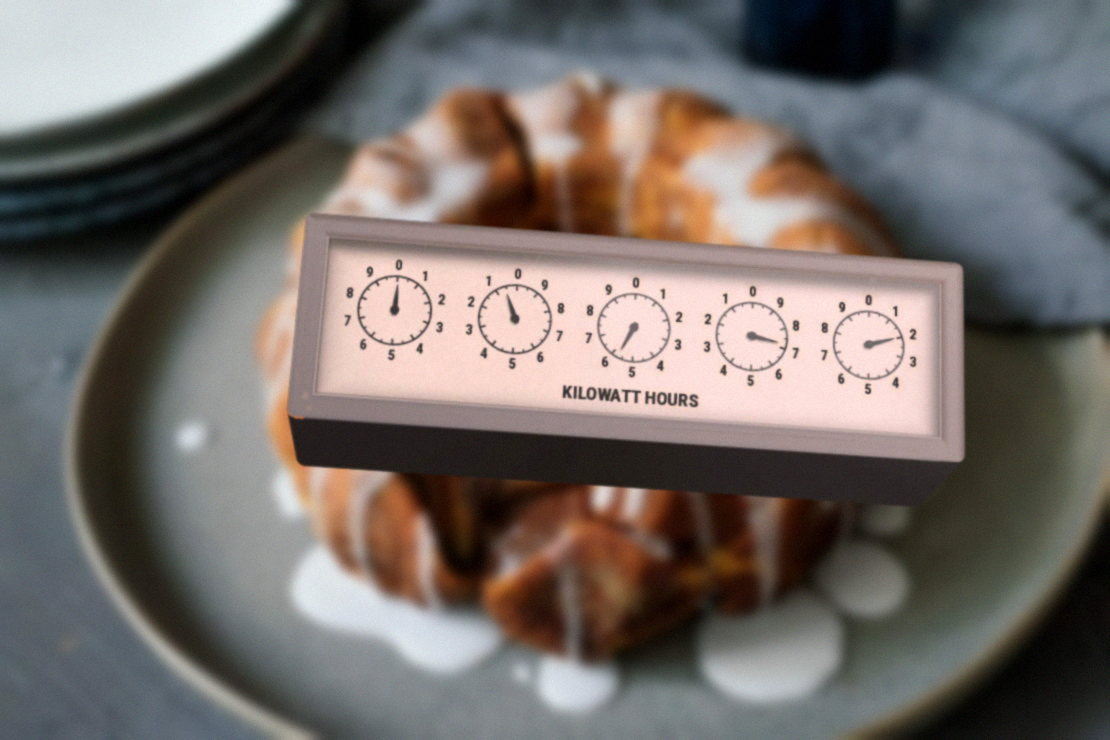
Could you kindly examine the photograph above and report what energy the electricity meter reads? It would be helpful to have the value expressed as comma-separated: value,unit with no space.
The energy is 572,kWh
